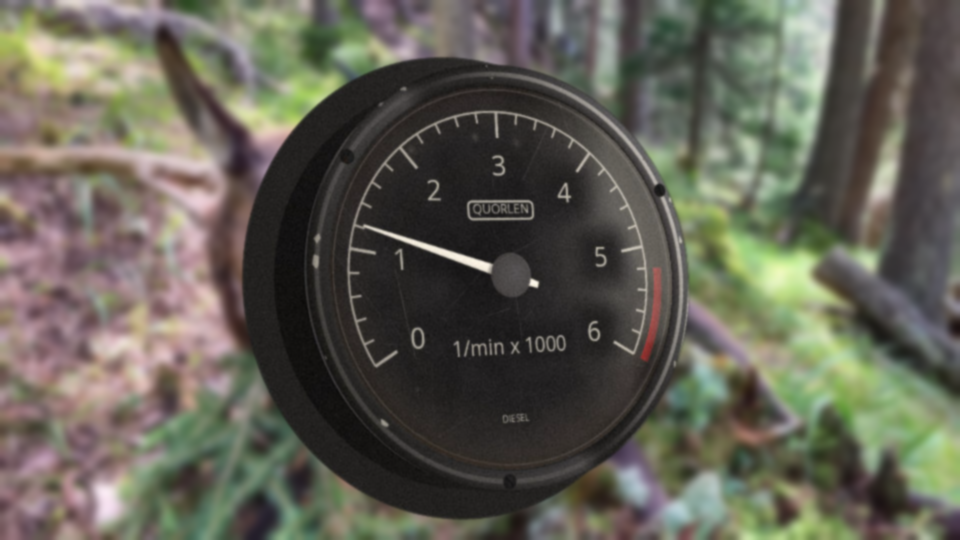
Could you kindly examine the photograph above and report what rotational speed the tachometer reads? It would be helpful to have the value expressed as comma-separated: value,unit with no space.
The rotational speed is 1200,rpm
